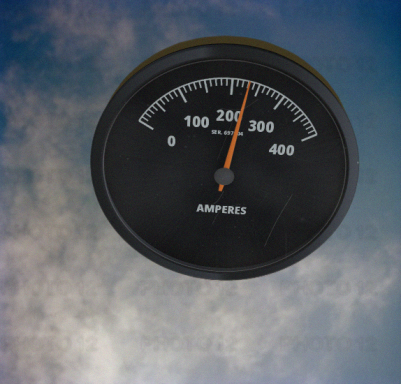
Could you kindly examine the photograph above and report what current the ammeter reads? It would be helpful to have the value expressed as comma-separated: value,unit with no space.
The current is 230,A
